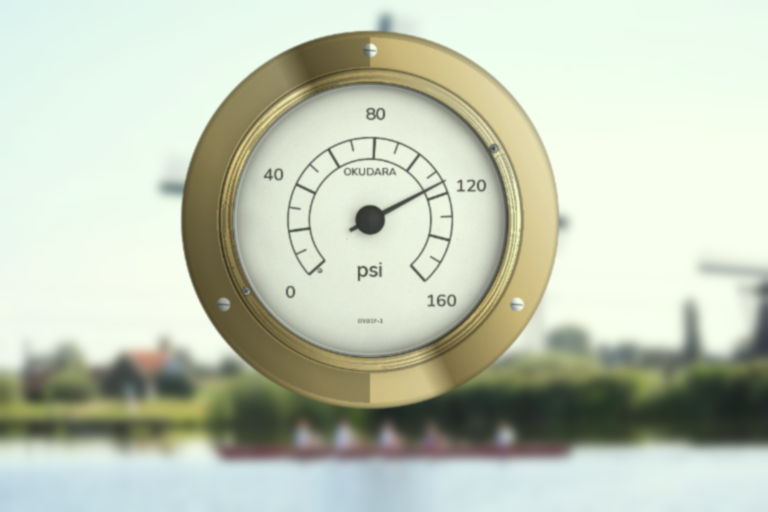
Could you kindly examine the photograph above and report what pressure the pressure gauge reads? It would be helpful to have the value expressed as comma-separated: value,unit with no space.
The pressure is 115,psi
